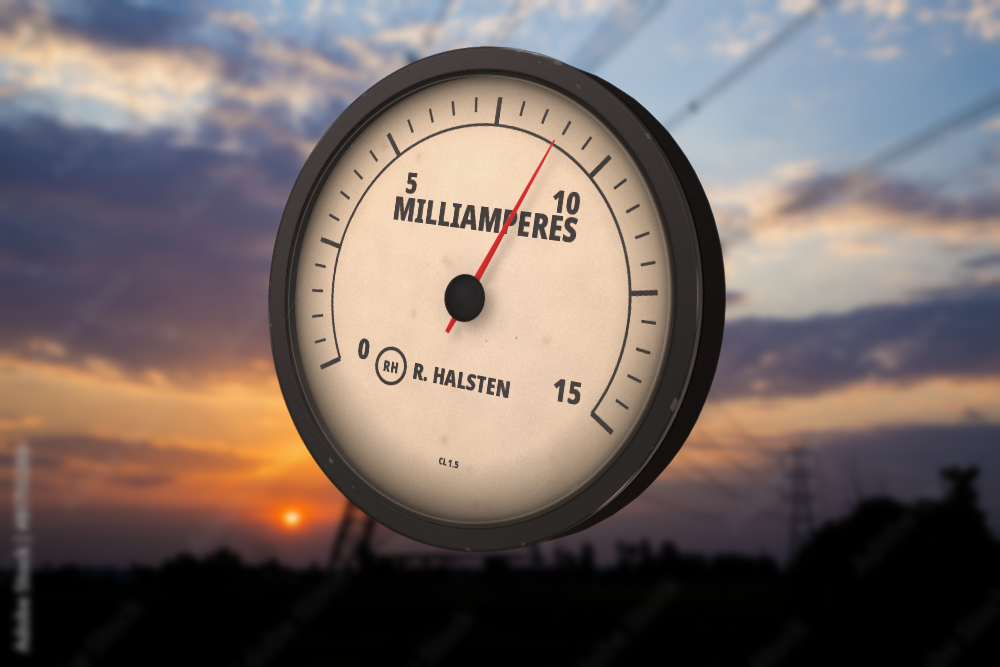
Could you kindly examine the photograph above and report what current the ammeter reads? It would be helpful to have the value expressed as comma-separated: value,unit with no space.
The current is 9,mA
